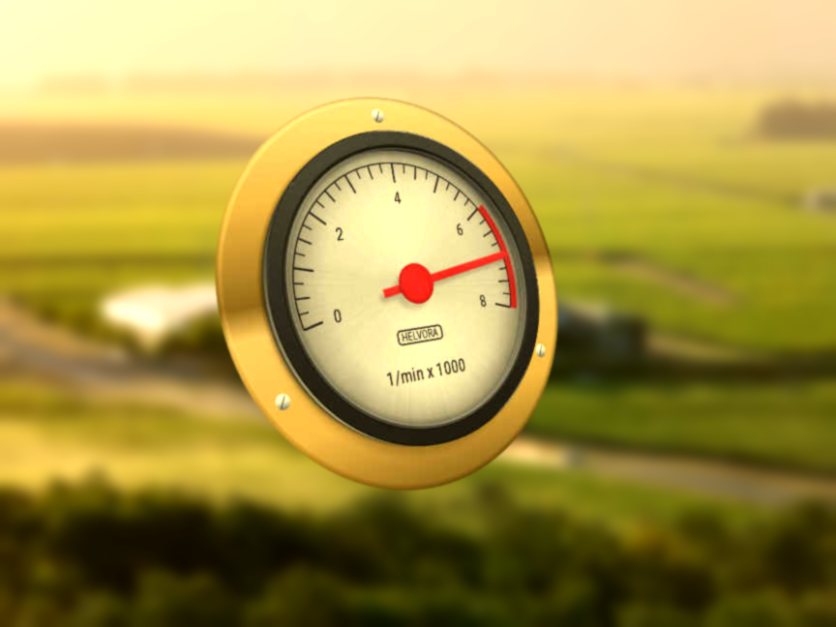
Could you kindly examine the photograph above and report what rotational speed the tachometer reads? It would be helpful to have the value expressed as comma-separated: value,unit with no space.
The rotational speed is 7000,rpm
